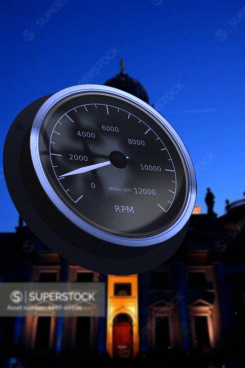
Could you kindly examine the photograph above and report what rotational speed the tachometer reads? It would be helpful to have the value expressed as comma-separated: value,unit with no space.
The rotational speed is 1000,rpm
